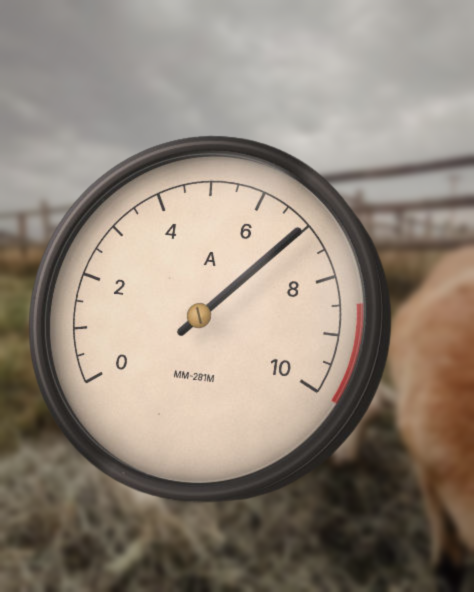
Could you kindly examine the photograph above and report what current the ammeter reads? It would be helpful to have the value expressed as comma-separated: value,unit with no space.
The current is 7,A
